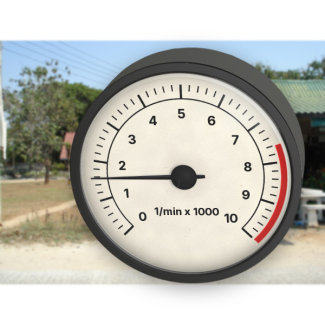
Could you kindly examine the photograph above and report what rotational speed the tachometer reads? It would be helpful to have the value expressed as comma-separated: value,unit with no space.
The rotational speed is 1600,rpm
